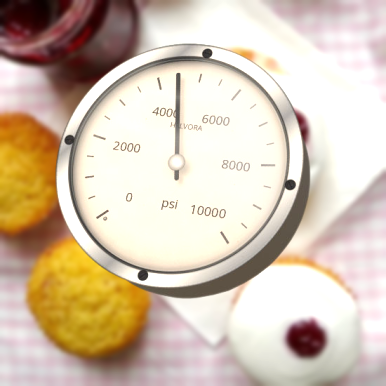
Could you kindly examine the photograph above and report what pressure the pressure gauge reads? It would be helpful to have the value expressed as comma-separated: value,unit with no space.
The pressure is 4500,psi
